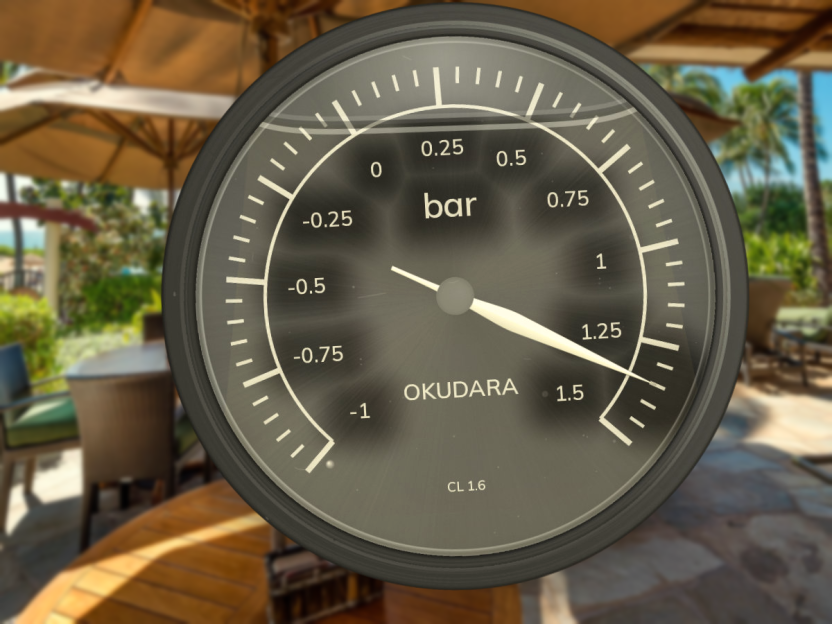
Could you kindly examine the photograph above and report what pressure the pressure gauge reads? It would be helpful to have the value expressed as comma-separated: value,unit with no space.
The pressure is 1.35,bar
